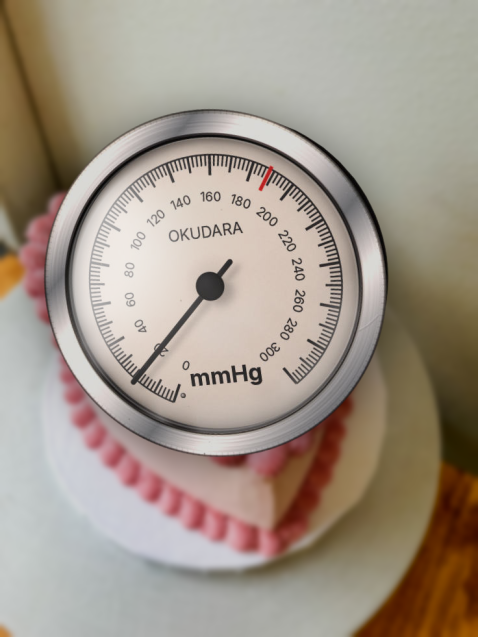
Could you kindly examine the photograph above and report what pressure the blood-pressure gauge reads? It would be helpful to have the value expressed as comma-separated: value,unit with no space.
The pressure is 20,mmHg
